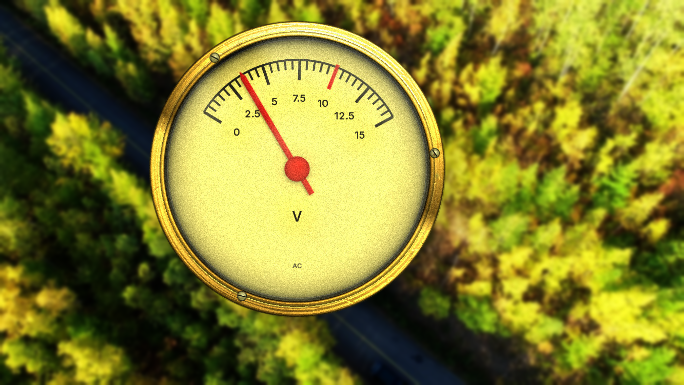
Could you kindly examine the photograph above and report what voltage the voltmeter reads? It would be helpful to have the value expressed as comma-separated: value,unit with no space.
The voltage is 3.5,V
